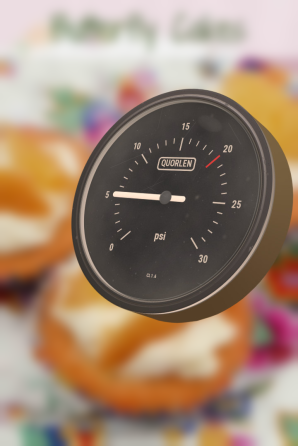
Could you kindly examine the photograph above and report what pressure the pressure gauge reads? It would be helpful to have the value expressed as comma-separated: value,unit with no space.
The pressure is 5,psi
